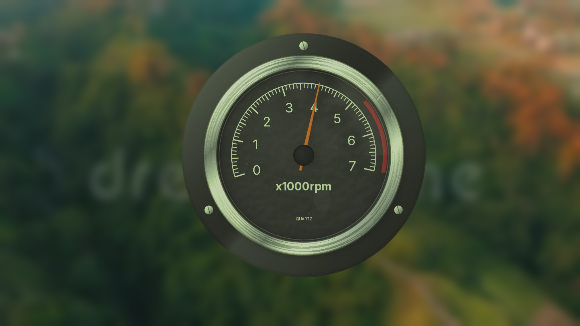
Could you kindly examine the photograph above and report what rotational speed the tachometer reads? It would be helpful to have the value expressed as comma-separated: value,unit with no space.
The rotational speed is 4000,rpm
